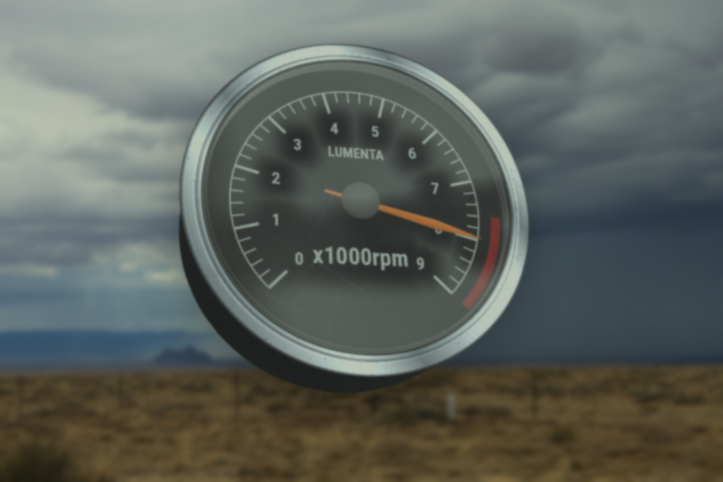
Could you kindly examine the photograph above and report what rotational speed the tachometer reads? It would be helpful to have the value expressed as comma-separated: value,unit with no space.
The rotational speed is 8000,rpm
